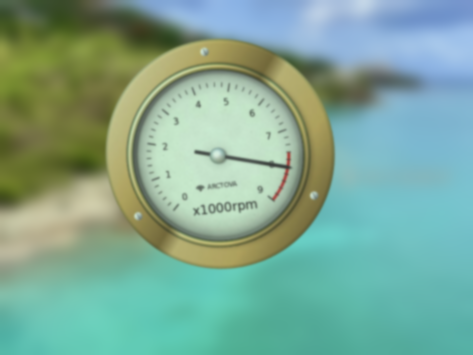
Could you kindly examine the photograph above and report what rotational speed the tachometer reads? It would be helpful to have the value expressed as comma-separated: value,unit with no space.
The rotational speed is 8000,rpm
